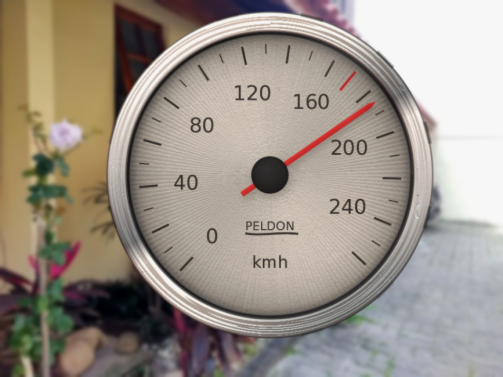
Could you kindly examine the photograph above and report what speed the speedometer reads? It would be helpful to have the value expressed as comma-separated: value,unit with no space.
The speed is 185,km/h
